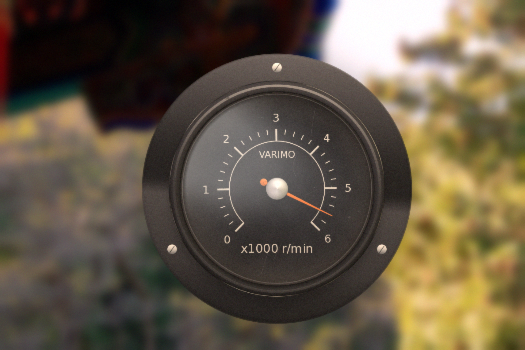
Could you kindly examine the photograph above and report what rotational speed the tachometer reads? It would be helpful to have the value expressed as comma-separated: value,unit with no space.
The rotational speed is 5600,rpm
